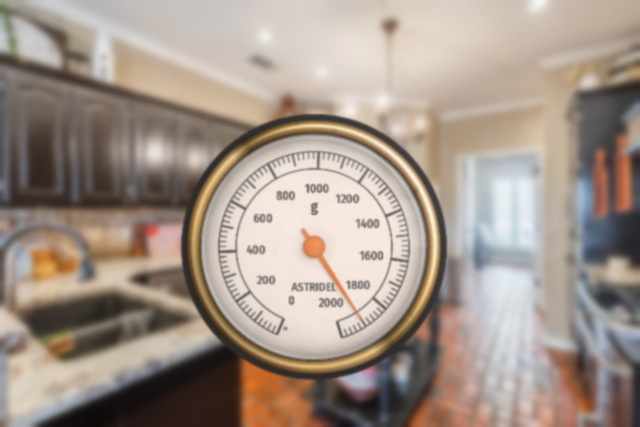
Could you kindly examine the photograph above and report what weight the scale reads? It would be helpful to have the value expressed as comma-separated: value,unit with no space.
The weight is 1900,g
